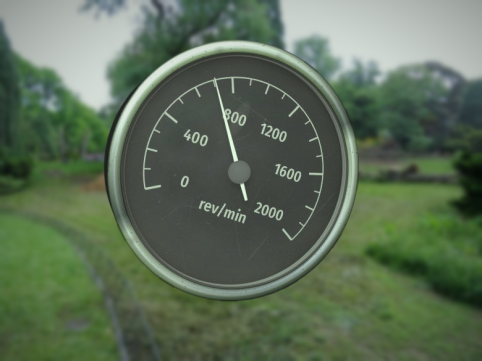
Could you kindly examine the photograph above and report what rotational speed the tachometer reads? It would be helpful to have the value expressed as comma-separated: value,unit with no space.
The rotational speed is 700,rpm
